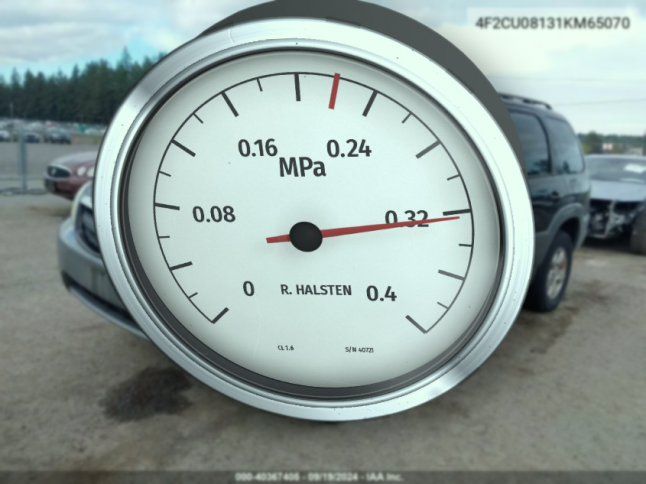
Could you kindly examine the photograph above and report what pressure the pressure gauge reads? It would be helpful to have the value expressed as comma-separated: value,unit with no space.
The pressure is 0.32,MPa
